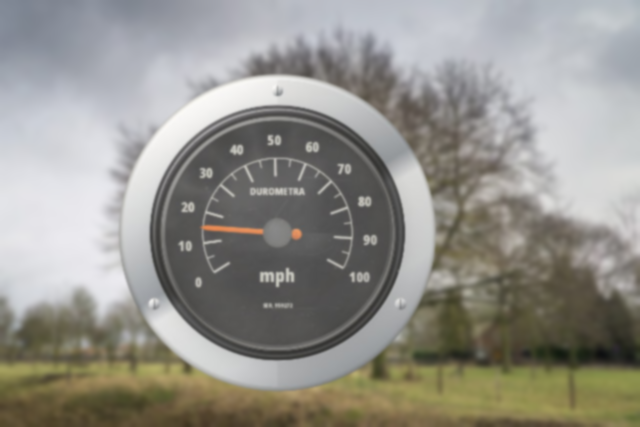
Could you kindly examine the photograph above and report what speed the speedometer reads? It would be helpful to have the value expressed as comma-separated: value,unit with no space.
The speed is 15,mph
